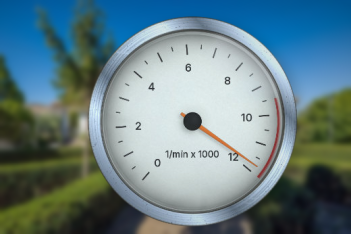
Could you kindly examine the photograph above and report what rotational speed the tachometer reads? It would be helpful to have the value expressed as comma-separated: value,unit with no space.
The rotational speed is 11750,rpm
